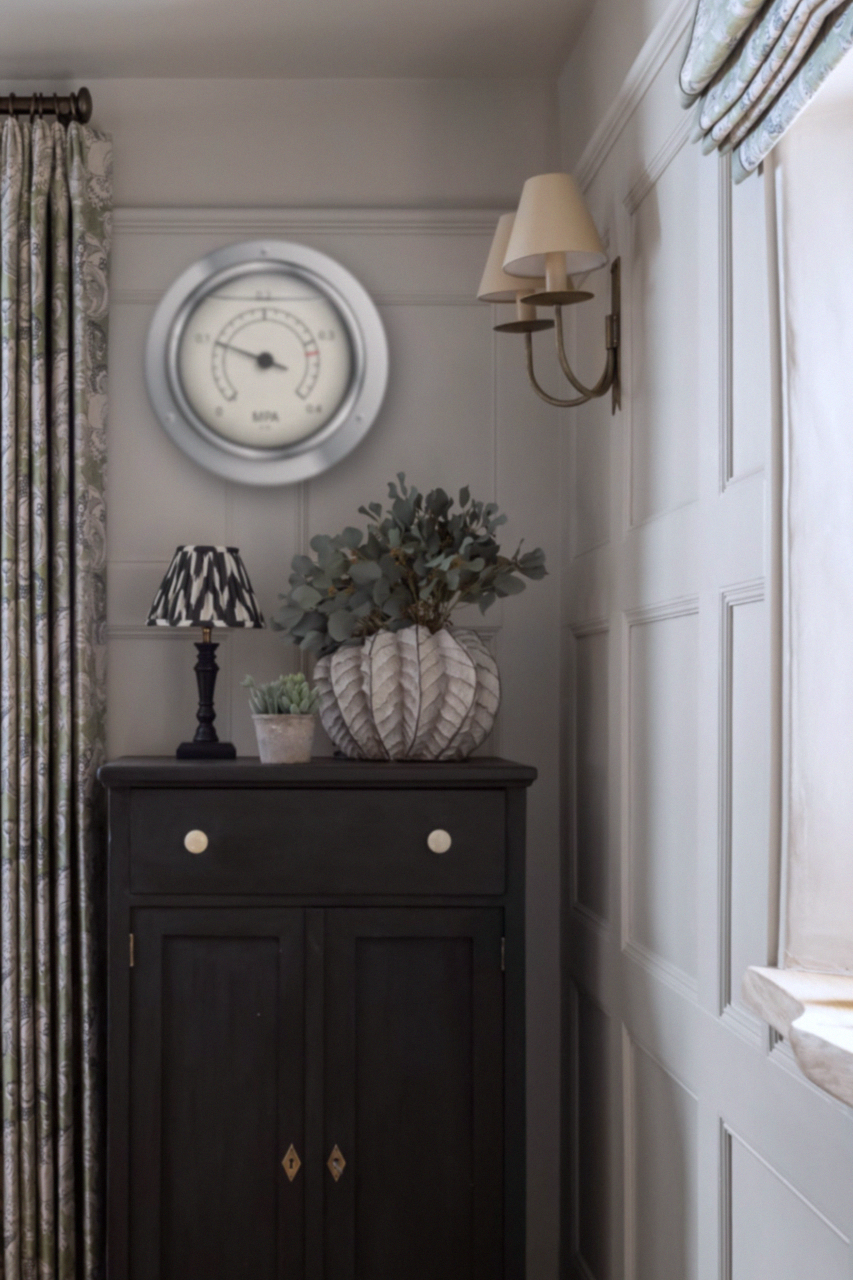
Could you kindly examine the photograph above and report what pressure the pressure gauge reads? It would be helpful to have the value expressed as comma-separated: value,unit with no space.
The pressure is 0.1,MPa
